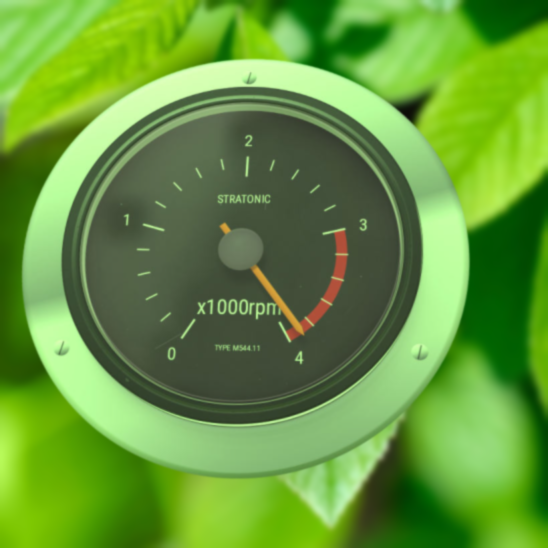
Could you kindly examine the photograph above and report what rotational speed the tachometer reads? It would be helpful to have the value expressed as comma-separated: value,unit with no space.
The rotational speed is 3900,rpm
